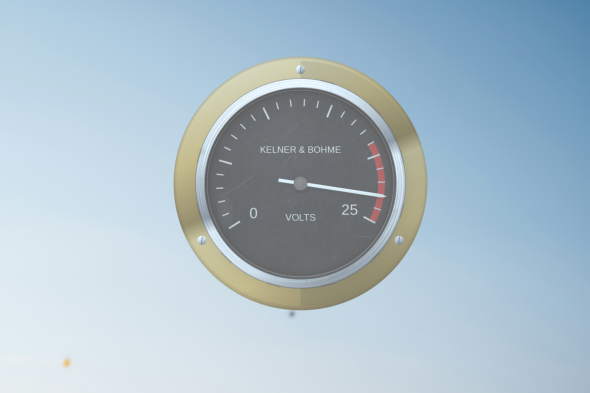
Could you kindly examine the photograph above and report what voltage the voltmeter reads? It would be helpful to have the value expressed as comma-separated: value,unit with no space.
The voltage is 23,V
